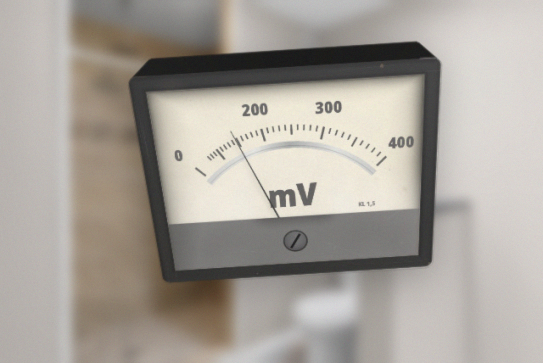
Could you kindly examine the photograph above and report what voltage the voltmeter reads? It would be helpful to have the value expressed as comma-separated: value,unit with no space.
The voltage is 150,mV
